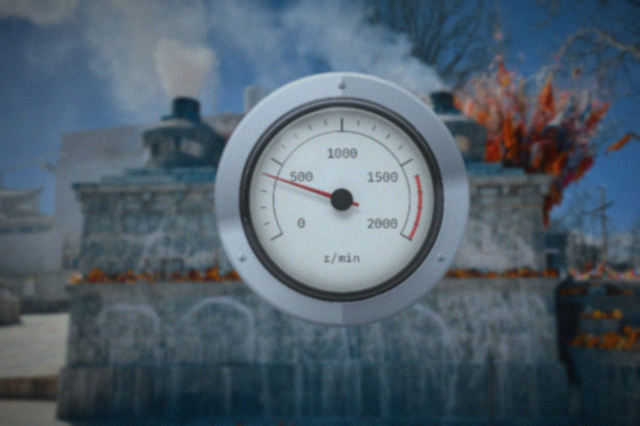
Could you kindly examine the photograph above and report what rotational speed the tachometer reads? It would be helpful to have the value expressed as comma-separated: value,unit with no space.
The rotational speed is 400,rpm
